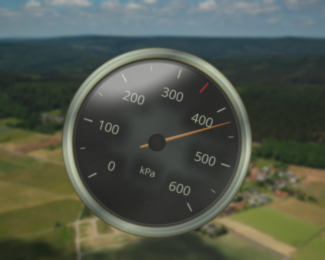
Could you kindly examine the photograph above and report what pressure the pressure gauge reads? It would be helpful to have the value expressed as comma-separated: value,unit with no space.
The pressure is 425,kPa
